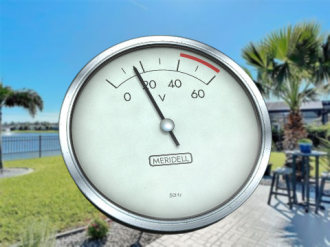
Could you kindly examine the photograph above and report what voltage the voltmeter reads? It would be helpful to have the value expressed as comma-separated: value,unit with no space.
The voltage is 15,V
